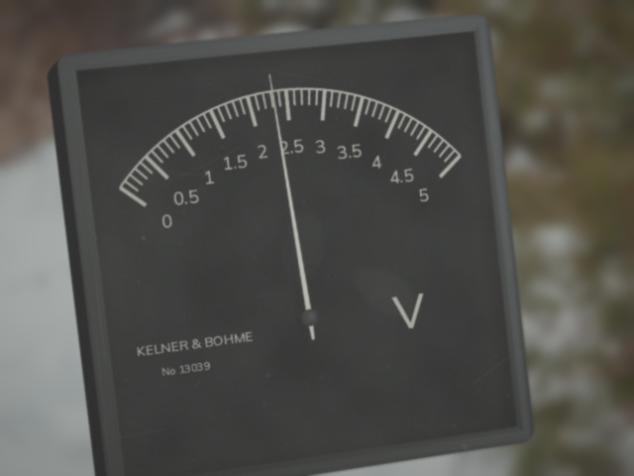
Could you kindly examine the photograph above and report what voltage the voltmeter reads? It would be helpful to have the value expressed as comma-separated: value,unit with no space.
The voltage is 2.3,V
